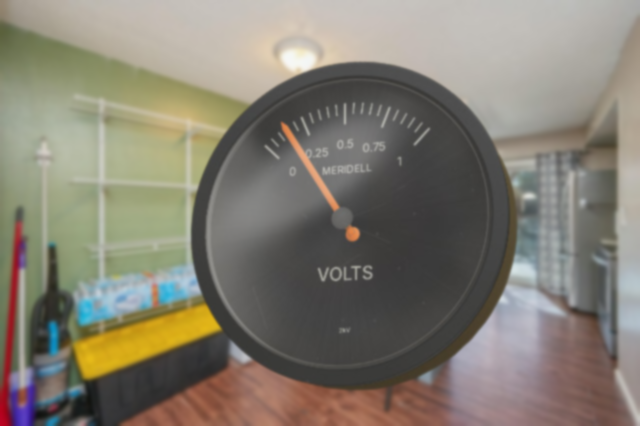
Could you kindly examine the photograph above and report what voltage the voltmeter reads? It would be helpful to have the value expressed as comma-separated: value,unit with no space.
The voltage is 0.15,V
